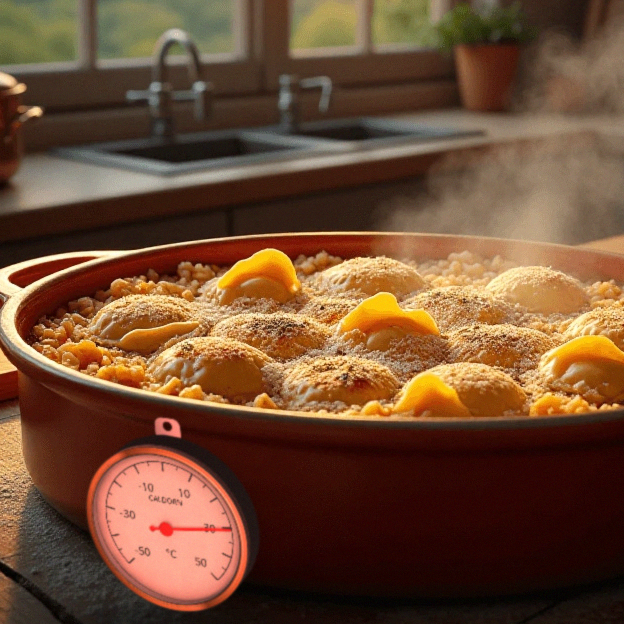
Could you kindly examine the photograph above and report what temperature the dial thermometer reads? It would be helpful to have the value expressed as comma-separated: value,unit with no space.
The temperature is 30,°C
